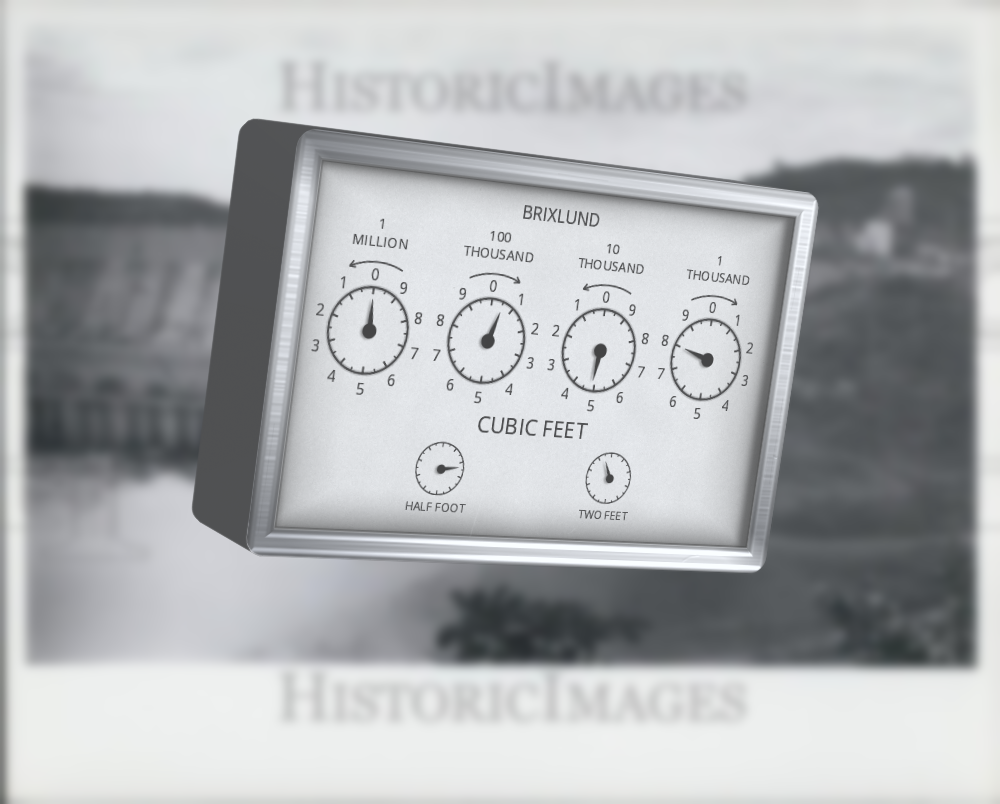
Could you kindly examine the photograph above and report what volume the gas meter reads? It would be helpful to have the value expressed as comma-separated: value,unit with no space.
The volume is 4800,ft³
